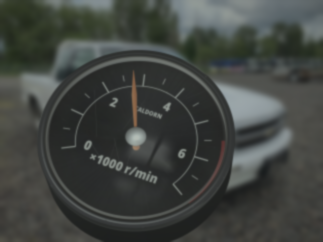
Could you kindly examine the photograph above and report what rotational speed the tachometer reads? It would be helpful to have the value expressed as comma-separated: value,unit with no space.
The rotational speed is 2750,rpm
